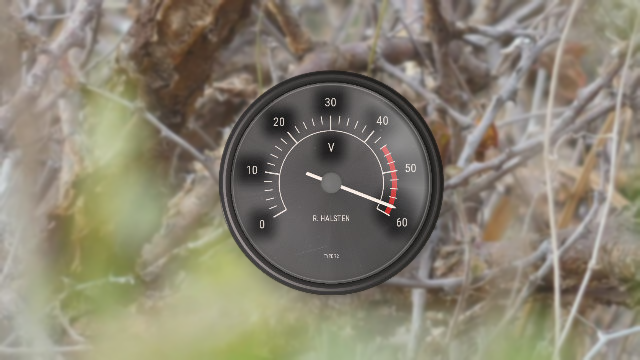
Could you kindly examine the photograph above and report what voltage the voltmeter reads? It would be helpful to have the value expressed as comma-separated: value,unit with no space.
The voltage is 58,V
